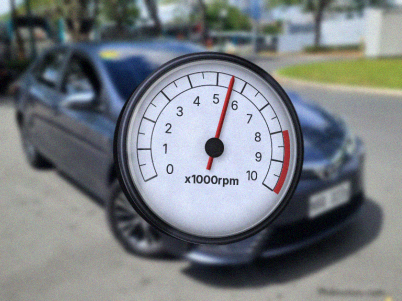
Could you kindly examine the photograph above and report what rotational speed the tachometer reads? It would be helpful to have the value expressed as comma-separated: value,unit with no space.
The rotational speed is 5500,rpm
